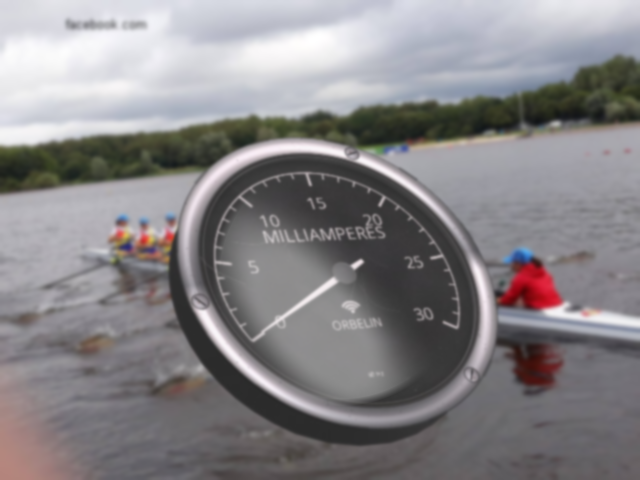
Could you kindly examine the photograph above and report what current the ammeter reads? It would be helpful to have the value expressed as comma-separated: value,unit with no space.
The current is 0,mA
